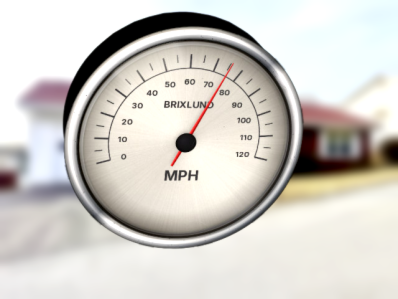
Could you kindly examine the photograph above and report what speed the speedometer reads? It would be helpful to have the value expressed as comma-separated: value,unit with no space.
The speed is 75,mph
